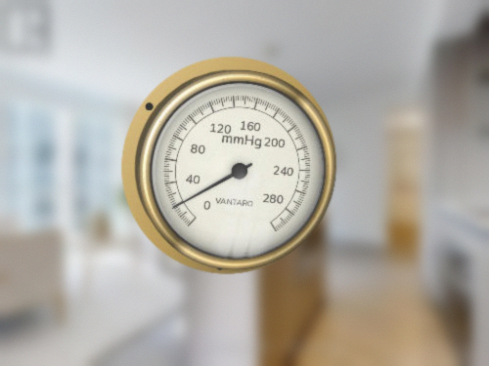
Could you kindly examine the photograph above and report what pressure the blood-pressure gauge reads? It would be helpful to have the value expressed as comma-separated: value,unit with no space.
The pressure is 20,mmHg
